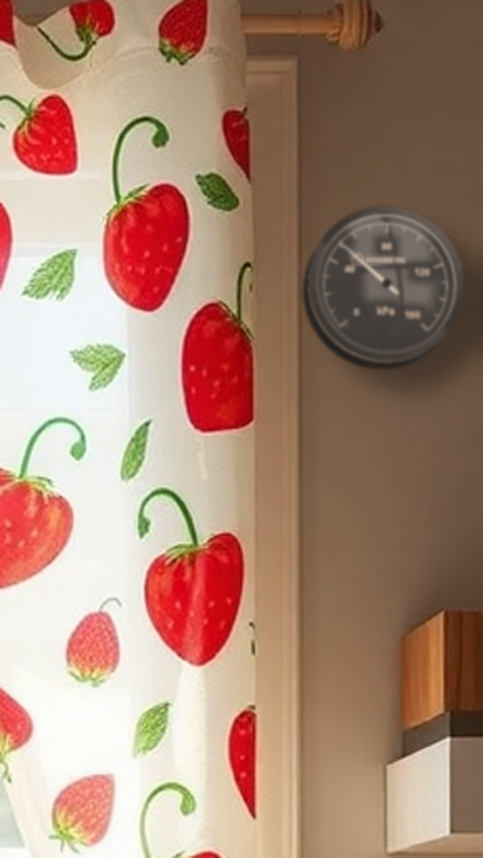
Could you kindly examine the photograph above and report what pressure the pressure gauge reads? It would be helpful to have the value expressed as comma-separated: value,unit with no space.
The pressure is 50,kPa
